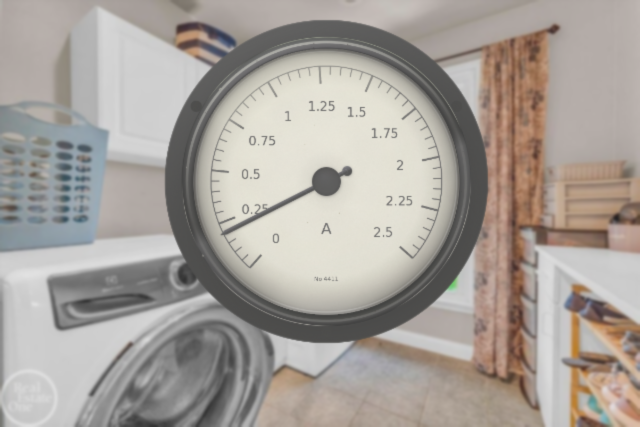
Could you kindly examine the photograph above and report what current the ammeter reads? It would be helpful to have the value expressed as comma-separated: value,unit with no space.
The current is 0.2,A
